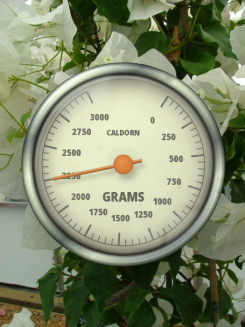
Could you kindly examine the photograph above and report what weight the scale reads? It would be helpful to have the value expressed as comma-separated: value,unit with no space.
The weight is 2250,g
